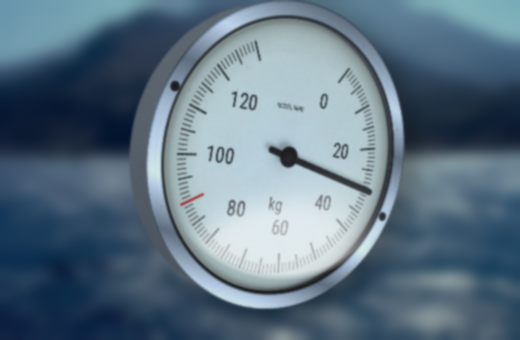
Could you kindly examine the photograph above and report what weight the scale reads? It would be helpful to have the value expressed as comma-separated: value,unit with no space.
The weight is 30,kg
